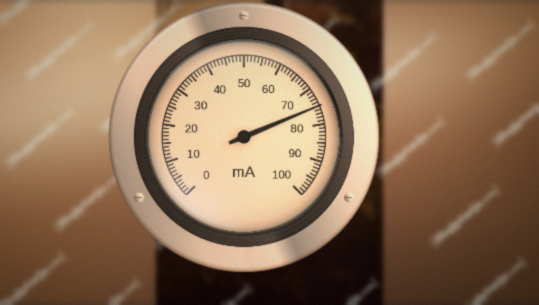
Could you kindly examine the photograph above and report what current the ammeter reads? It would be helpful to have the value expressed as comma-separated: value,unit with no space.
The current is 75,mA
